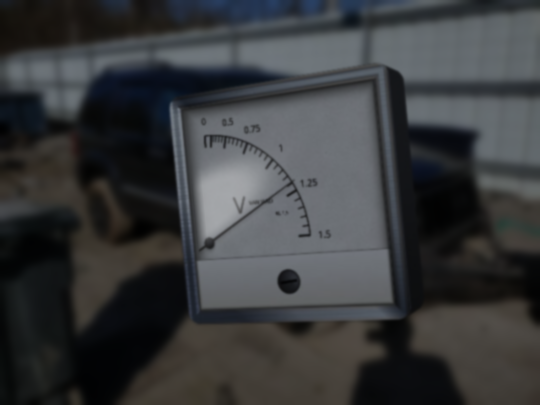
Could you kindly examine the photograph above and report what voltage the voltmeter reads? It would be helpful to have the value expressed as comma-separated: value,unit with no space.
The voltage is 1.2,V
